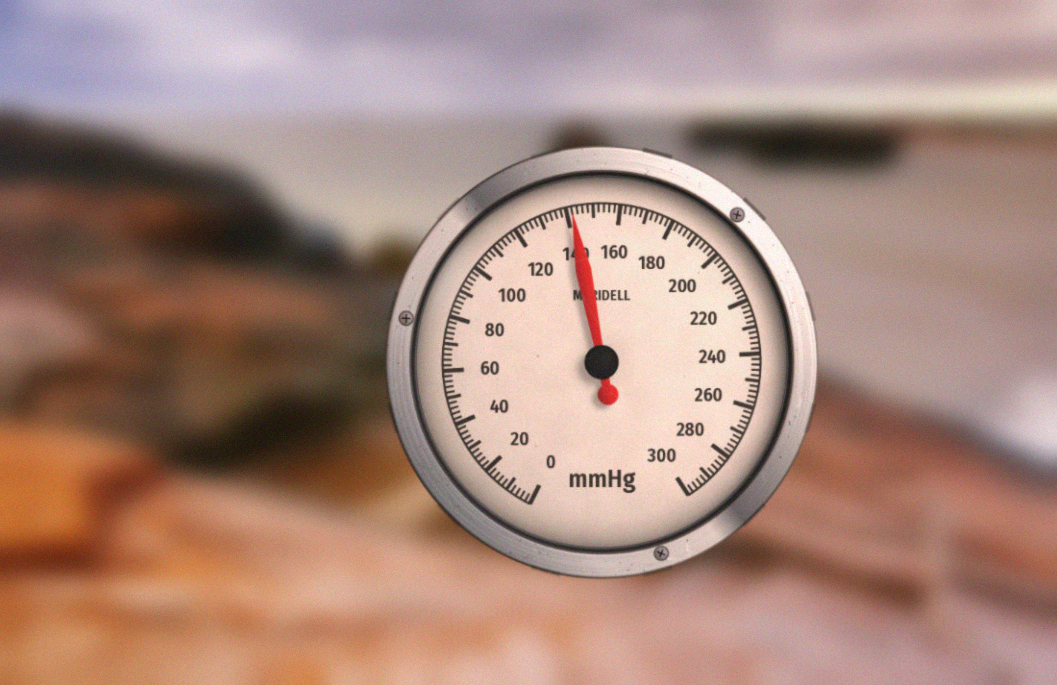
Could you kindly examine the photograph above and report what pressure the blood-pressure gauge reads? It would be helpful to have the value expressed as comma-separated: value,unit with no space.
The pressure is 142,mmHg
